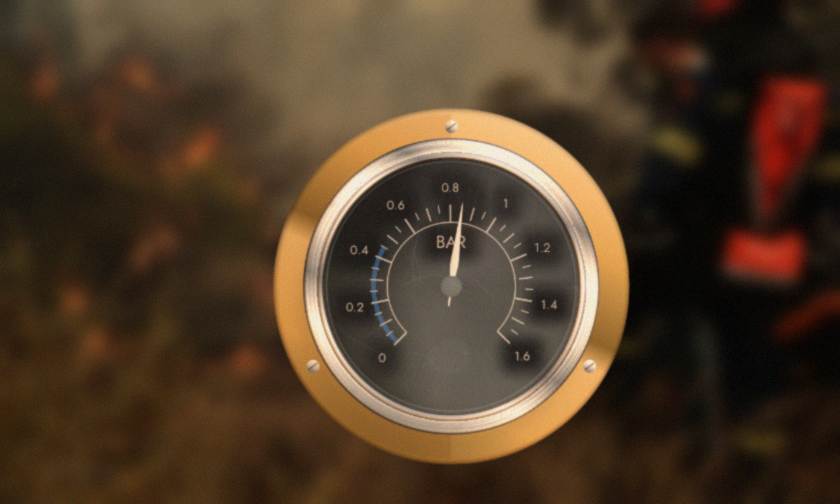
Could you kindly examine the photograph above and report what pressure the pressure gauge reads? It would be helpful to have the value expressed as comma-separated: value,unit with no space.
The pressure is 0.85,bar
